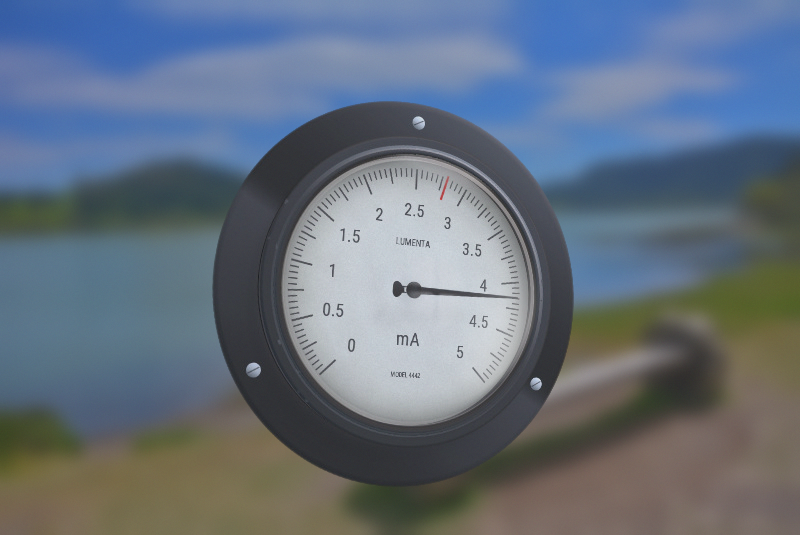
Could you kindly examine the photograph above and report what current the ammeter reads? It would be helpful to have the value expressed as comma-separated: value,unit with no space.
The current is 4.15,mA
